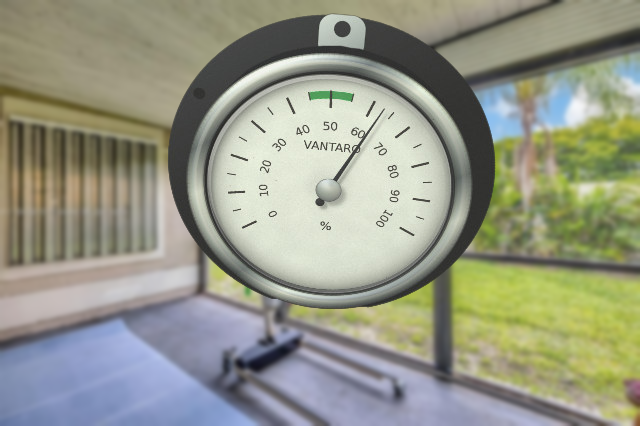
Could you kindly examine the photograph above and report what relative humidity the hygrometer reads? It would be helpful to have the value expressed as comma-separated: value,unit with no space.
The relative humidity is 62.5,%
